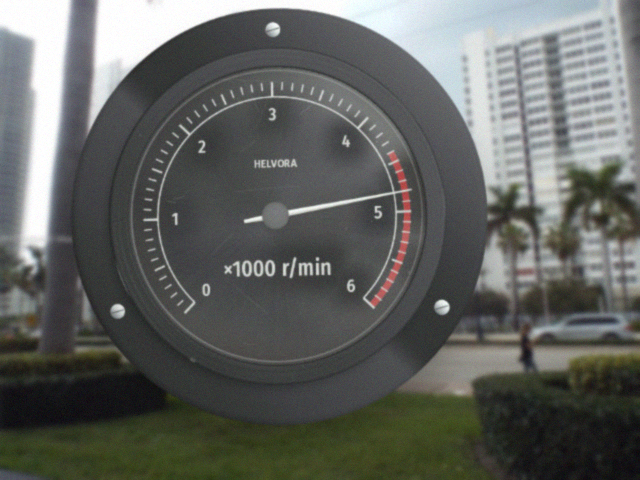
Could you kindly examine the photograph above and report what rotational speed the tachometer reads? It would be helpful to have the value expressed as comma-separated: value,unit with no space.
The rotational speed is 4800,rpm
